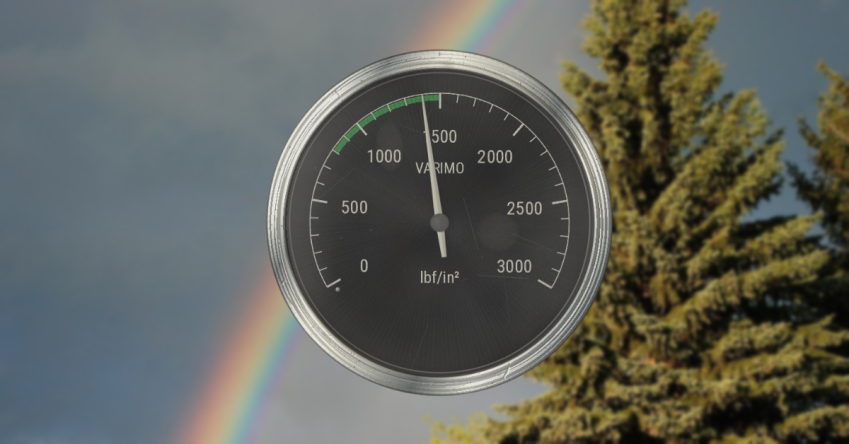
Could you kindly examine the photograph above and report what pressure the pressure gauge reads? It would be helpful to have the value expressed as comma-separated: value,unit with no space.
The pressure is 1400,psi
